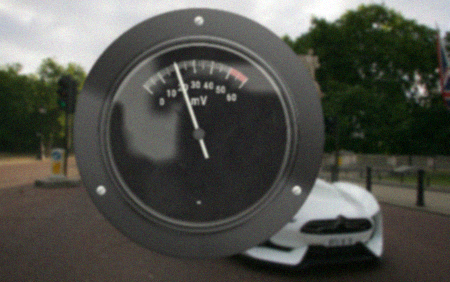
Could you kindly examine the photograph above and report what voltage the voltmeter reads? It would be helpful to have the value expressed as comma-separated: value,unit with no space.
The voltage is 20,mV
